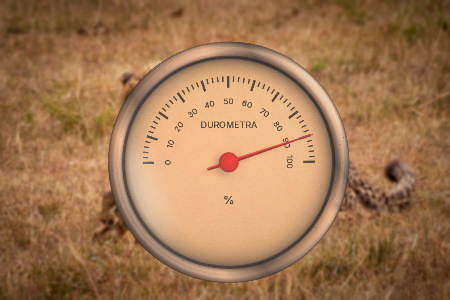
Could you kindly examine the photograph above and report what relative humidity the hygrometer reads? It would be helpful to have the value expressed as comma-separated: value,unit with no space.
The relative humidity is 90,%
